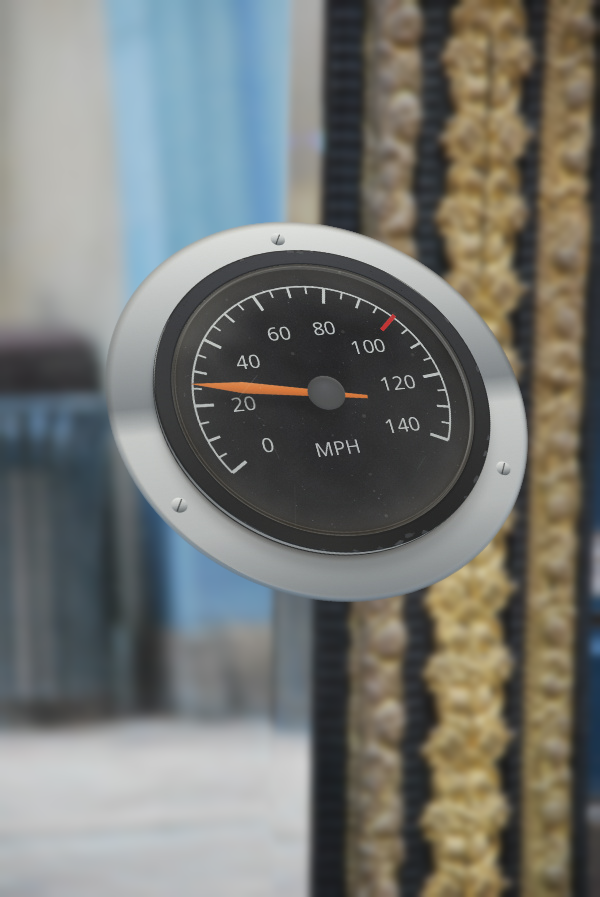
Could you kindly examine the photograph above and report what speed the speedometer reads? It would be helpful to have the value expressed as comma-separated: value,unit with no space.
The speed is 25,mph
